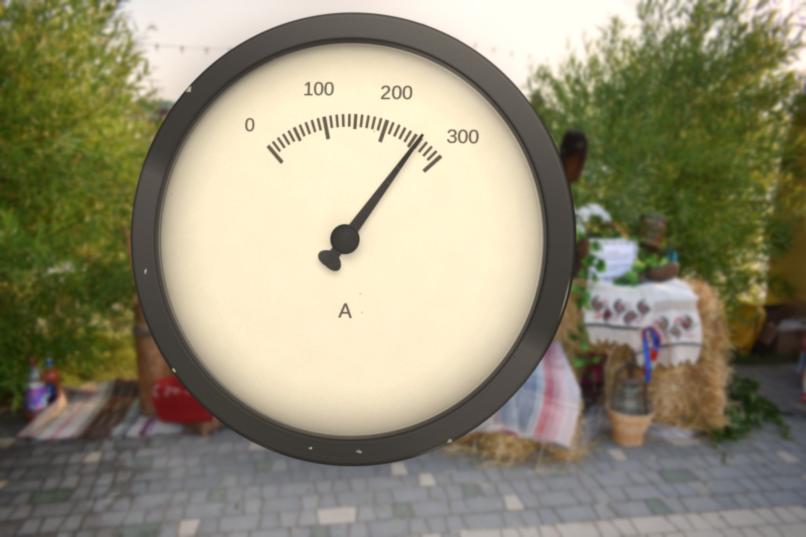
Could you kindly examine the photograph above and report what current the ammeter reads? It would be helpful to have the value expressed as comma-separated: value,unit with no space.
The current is 260,A
